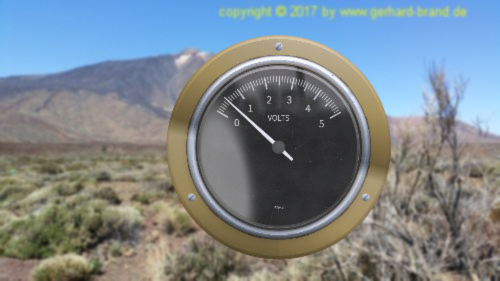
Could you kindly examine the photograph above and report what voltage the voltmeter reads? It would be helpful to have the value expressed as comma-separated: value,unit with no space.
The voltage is 0.5,V
